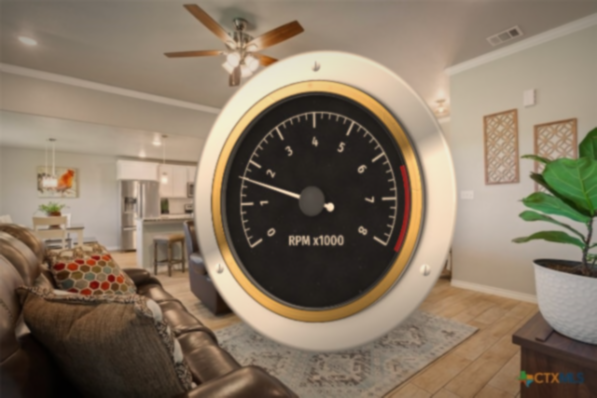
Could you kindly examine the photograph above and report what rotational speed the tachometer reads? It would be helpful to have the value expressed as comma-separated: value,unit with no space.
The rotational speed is 1600,rpm
